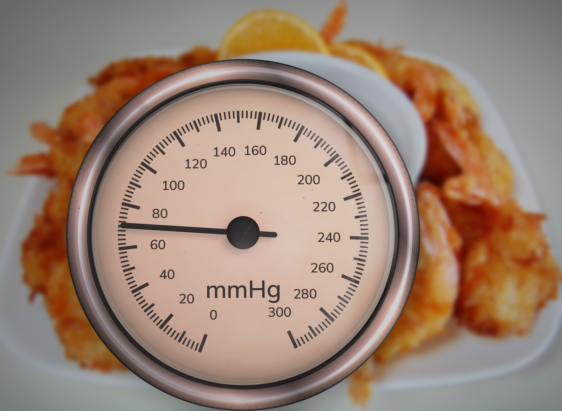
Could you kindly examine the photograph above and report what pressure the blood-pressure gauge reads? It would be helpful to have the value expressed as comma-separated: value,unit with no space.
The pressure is 70,mmHg
